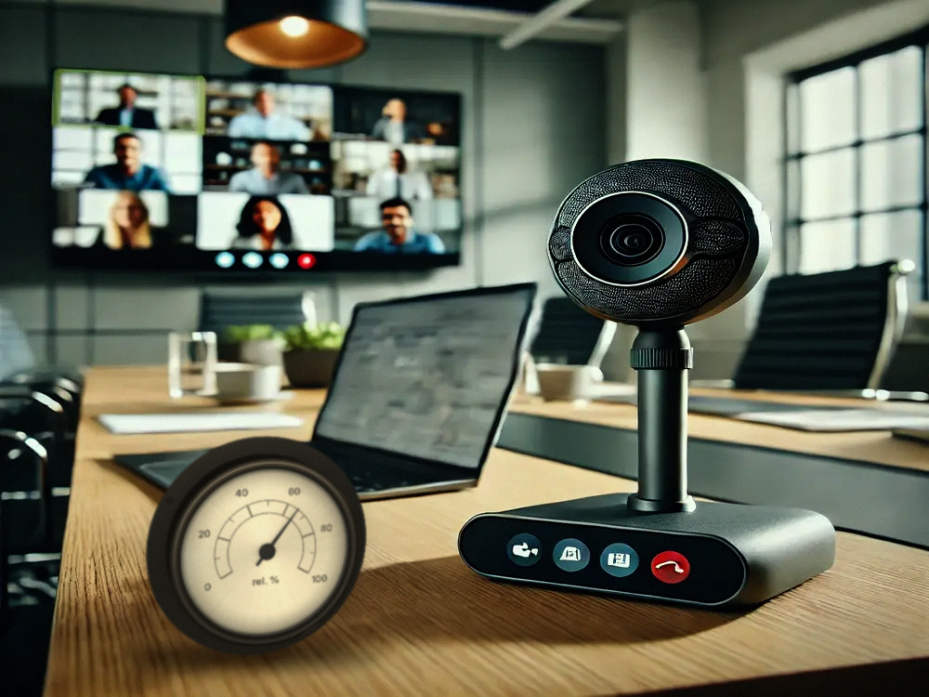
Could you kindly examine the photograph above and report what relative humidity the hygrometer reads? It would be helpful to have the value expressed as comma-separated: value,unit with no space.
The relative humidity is 65,%
